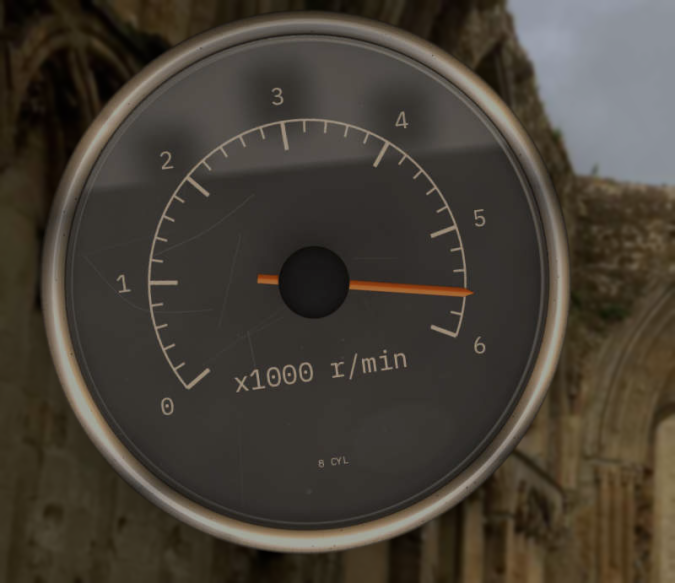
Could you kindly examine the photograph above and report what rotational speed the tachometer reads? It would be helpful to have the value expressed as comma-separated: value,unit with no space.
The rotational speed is 5600,rpm
